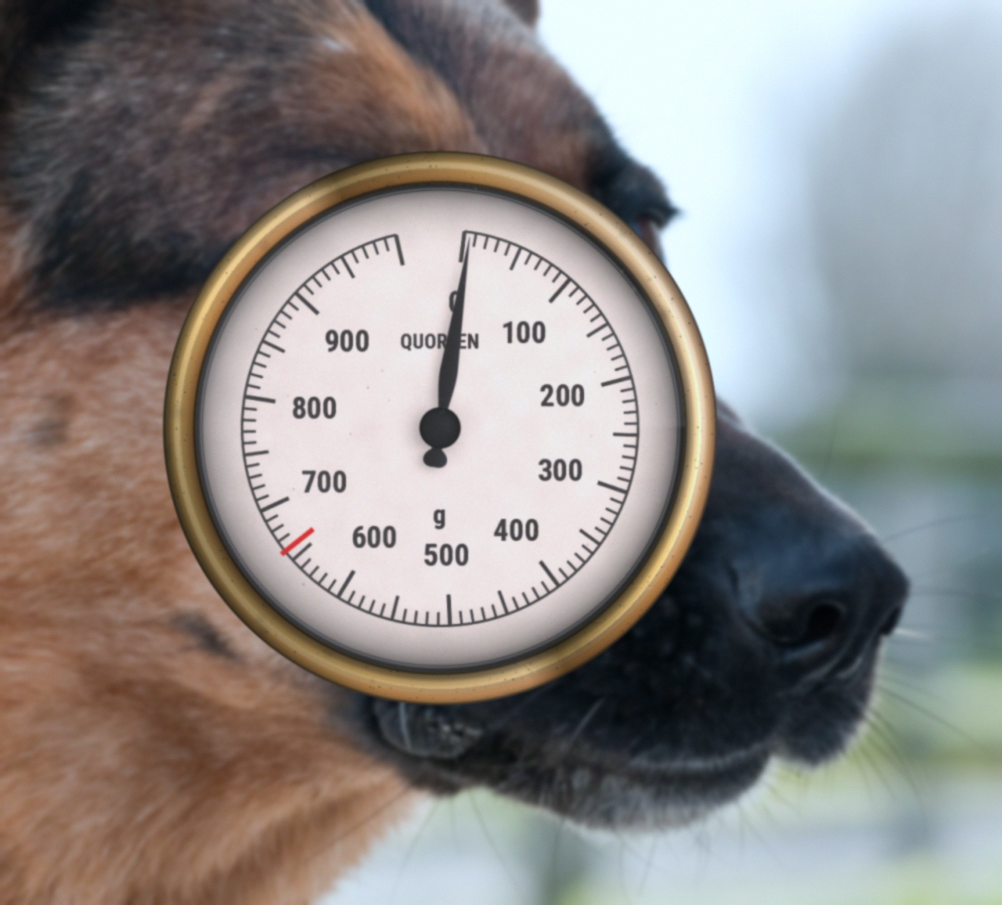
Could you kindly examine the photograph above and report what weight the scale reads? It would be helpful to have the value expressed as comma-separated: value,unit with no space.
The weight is 5,g
